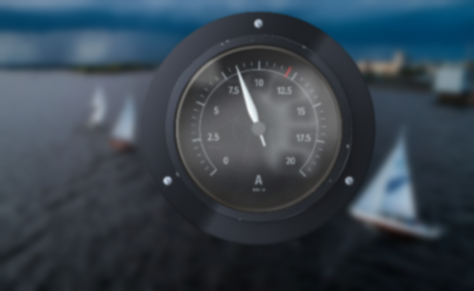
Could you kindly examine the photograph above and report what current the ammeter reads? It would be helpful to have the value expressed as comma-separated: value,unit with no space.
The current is 8.5,A
